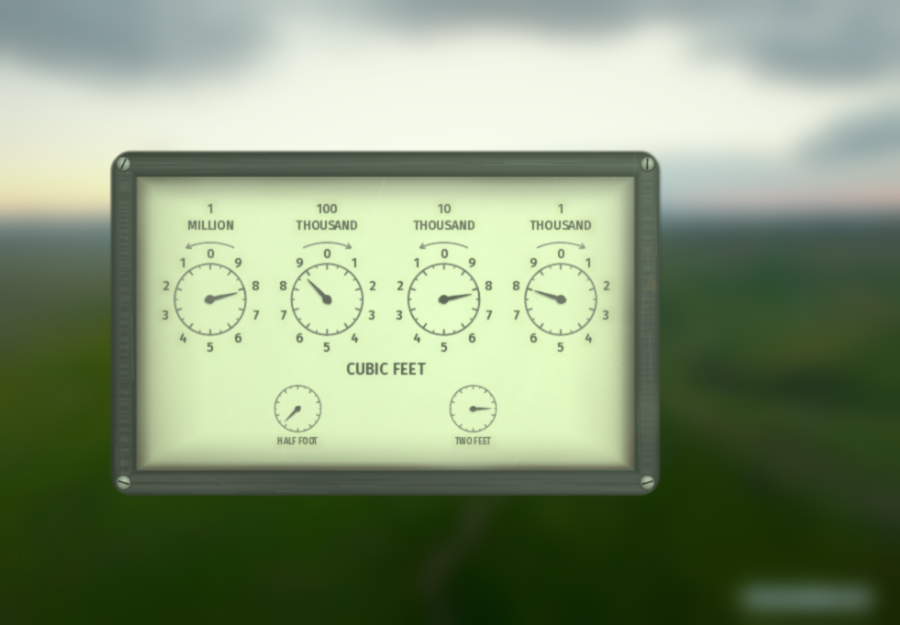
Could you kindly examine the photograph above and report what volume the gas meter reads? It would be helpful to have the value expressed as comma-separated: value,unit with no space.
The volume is 787800,ft³
